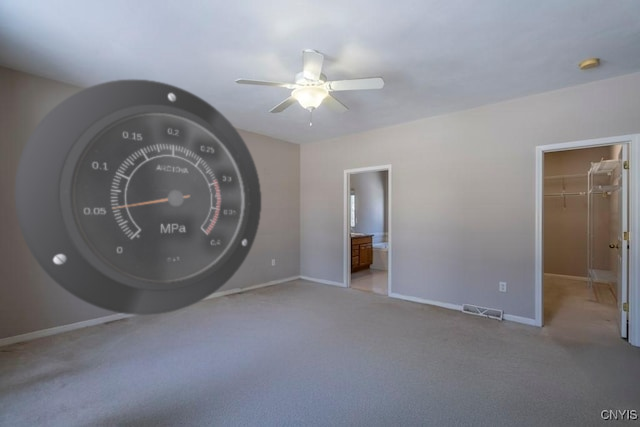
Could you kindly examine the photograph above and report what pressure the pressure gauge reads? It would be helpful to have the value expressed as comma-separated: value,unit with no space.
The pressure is 0.05,MPa
